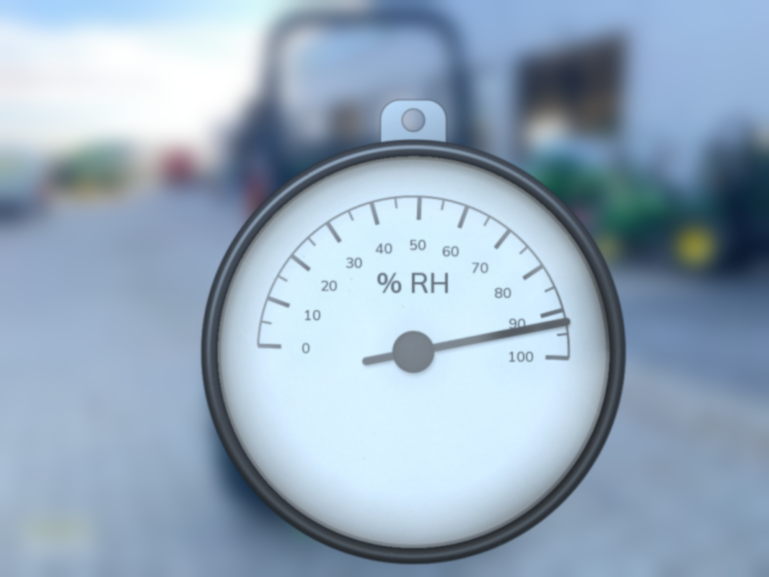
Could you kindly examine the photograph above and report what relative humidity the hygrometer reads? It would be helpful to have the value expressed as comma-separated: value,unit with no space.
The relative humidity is 92.5,%
